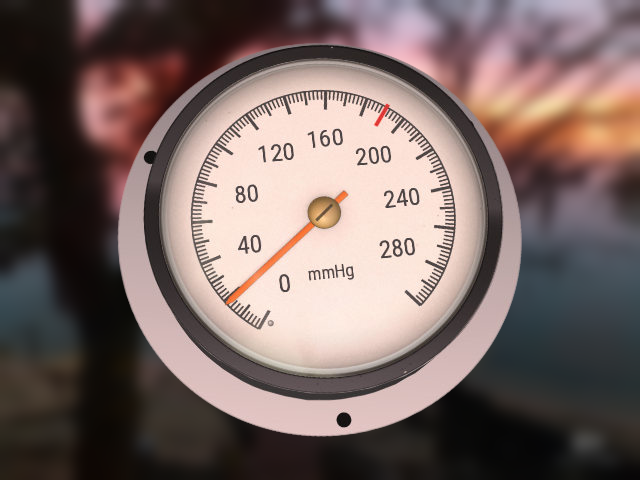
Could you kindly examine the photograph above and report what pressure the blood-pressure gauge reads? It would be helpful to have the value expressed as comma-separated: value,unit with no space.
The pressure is 18,mmHg
